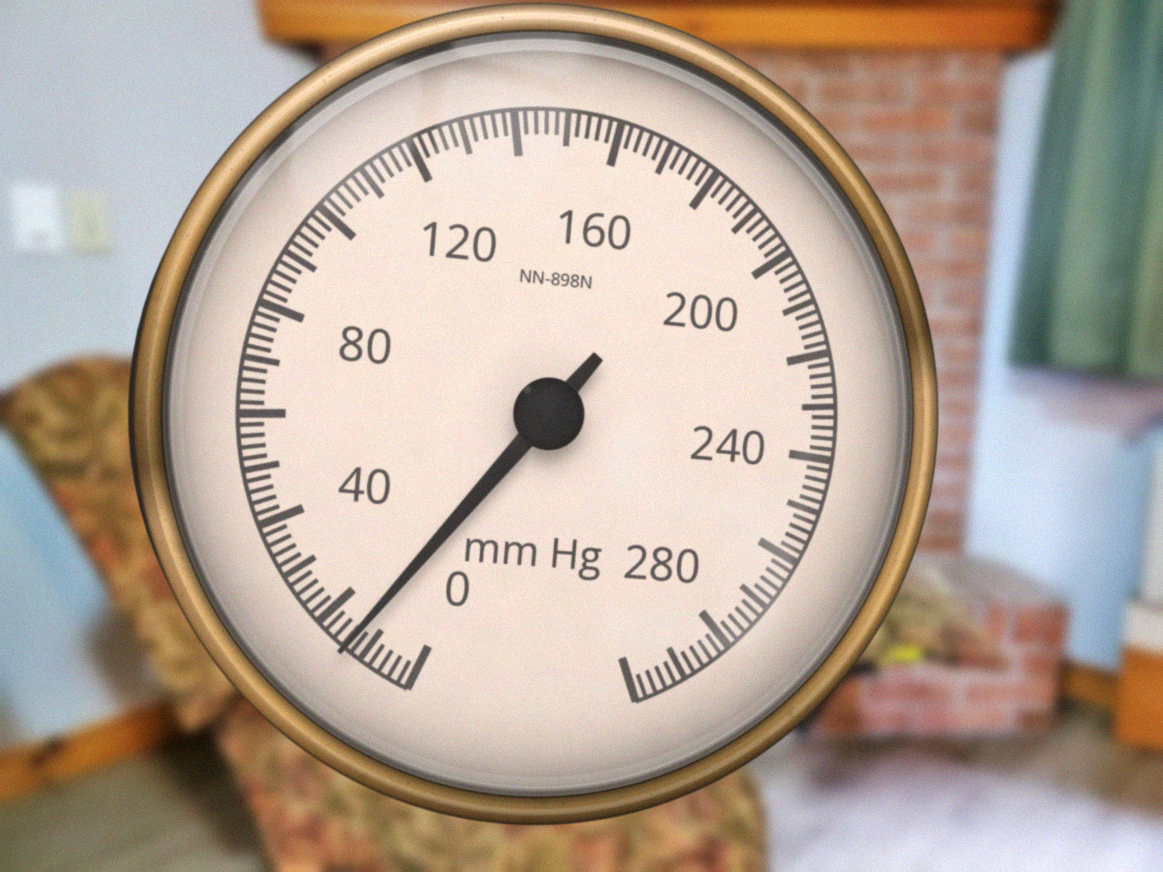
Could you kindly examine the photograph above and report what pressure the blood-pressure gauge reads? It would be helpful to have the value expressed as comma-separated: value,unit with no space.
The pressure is 14,mmHg
